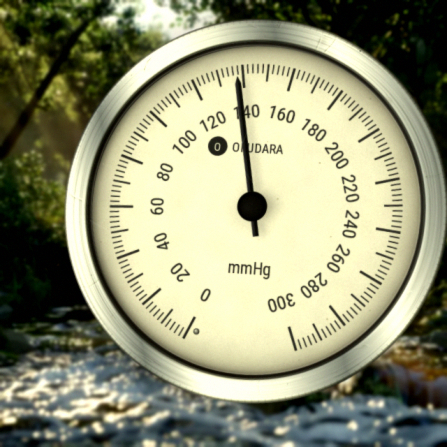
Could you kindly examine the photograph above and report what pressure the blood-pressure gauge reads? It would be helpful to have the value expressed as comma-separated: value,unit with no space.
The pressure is 138,mmHg
